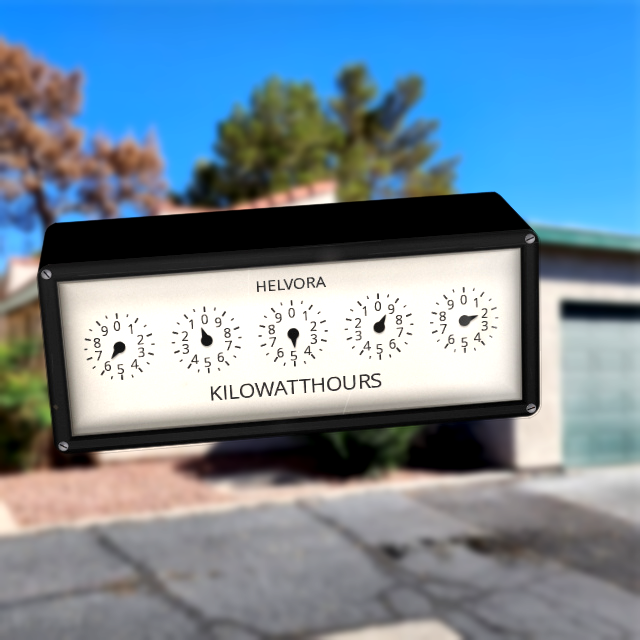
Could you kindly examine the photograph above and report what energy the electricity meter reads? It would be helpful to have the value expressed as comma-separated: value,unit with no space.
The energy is 60492,kWh
